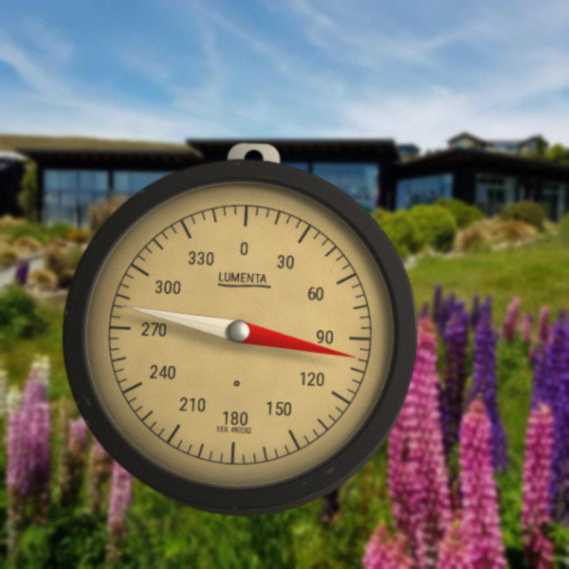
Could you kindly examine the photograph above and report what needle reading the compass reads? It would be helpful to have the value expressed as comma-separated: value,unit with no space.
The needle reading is 100,°
